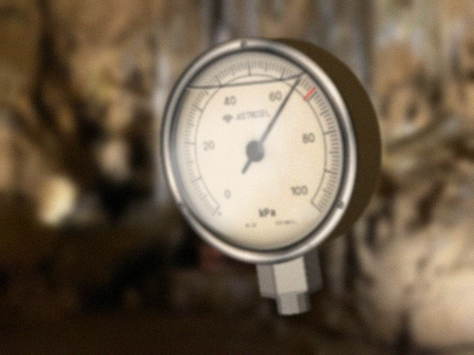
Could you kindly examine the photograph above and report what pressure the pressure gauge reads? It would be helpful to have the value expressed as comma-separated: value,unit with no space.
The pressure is 65,kPa
